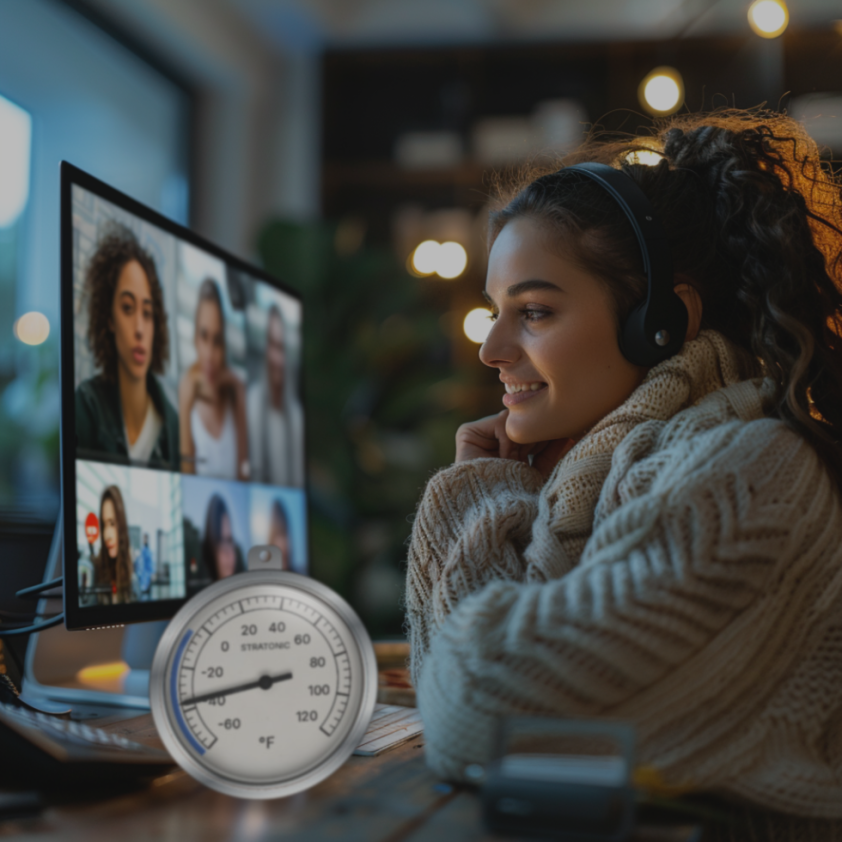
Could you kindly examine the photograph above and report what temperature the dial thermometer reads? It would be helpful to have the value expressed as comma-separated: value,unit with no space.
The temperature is -36,°F
